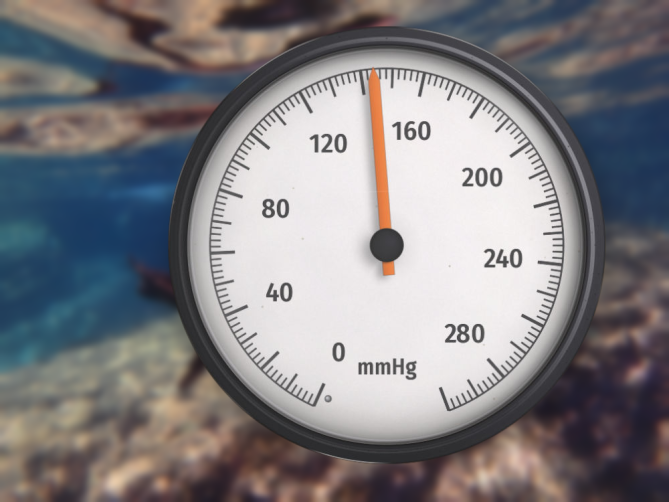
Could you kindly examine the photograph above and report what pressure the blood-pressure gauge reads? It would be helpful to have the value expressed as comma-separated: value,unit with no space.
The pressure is 144,mmHg
